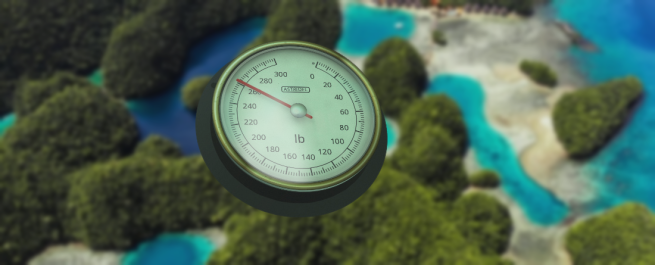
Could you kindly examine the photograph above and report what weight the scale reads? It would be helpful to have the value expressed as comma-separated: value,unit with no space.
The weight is 260,lb
